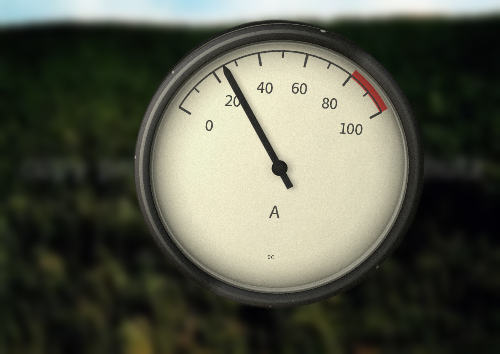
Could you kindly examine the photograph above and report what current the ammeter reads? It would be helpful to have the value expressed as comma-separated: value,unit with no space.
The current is 25,A
